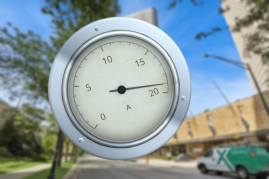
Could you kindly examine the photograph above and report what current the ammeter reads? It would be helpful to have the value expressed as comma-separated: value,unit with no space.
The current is 19,A
